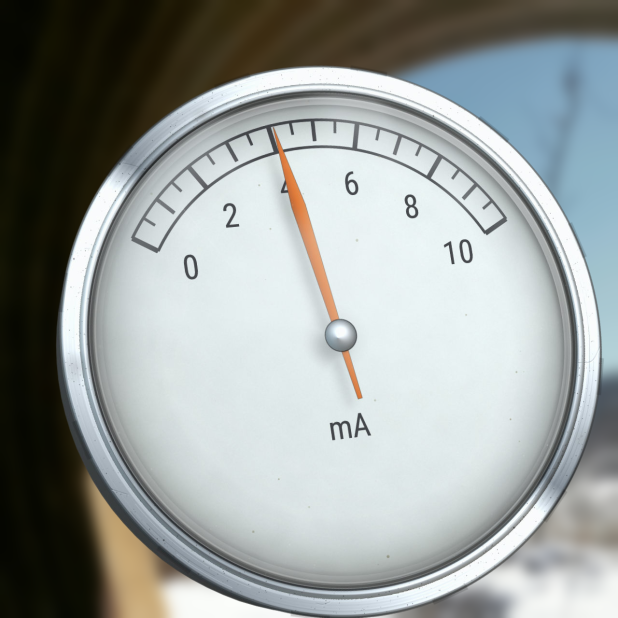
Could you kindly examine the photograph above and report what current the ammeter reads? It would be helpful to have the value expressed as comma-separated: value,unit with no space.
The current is 4,mA
